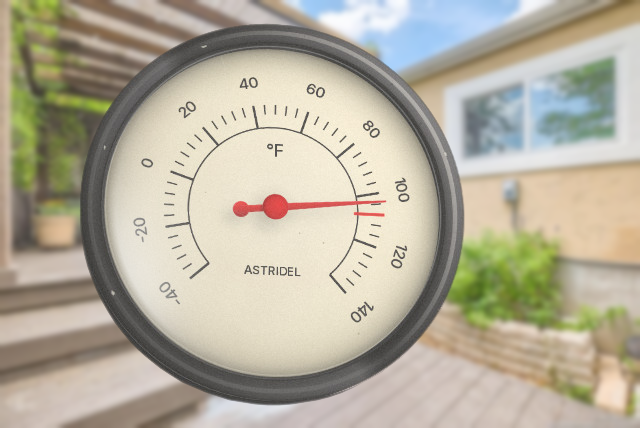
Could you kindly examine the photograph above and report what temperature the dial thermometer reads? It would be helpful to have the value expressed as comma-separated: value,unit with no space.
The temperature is 104,°F
